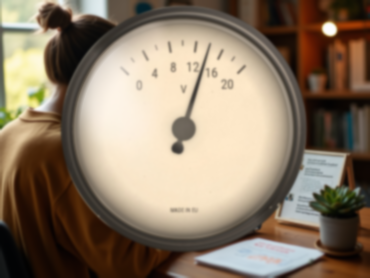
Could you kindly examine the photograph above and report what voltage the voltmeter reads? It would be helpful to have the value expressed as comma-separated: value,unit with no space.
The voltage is 14,V
